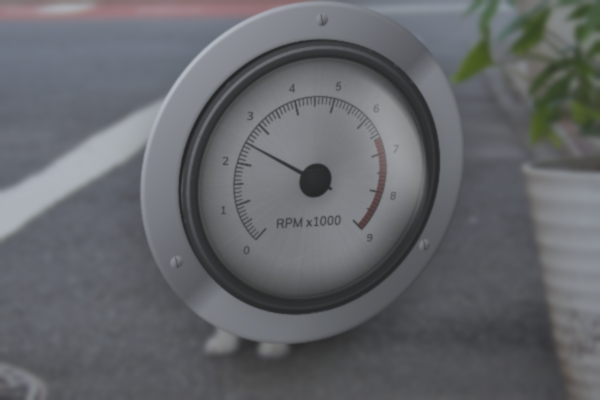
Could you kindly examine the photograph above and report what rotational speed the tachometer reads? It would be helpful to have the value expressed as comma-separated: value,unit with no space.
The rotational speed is 2500,rpm
